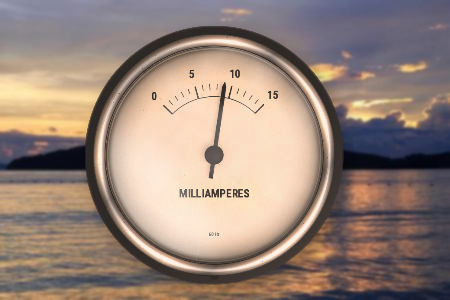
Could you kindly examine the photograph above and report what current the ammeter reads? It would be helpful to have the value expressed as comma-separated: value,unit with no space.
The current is 9,mA
